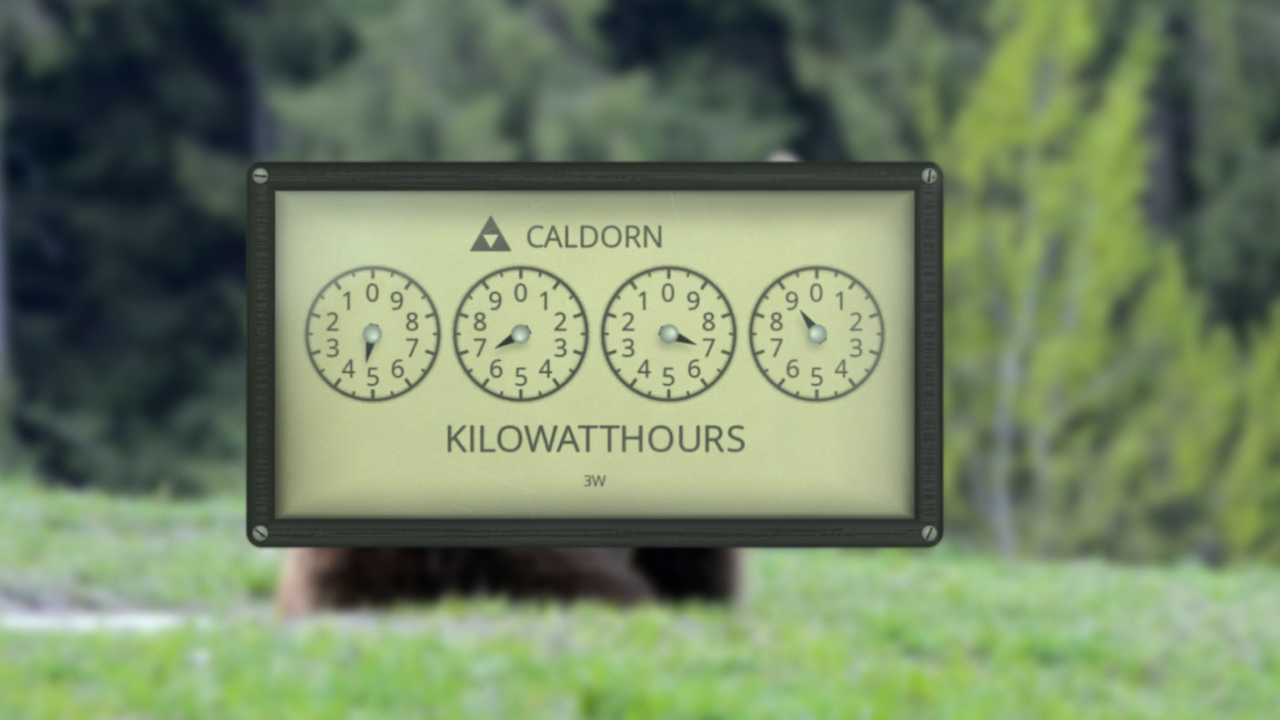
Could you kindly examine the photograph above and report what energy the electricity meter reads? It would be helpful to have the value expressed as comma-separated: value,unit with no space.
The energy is 4669,kWh
